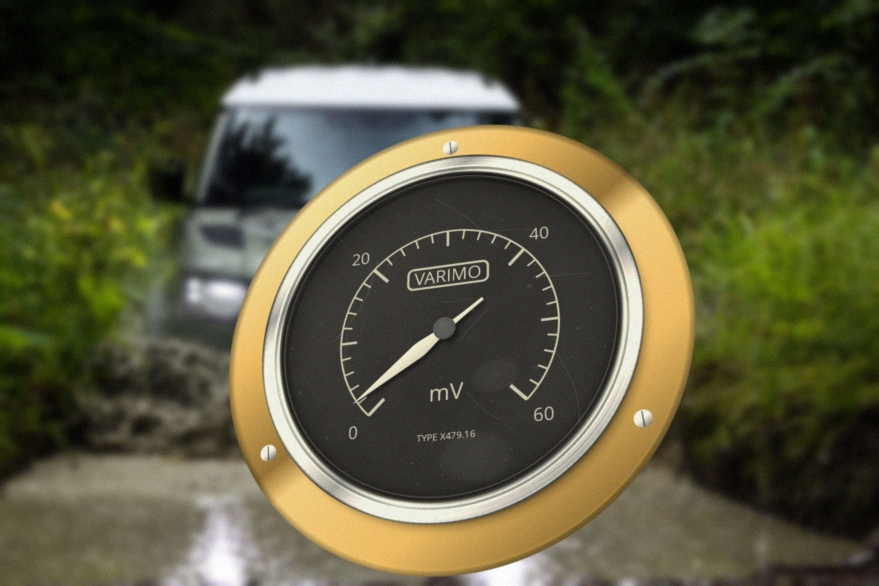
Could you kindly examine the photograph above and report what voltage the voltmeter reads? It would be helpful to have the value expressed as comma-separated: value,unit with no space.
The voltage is 2,mV
